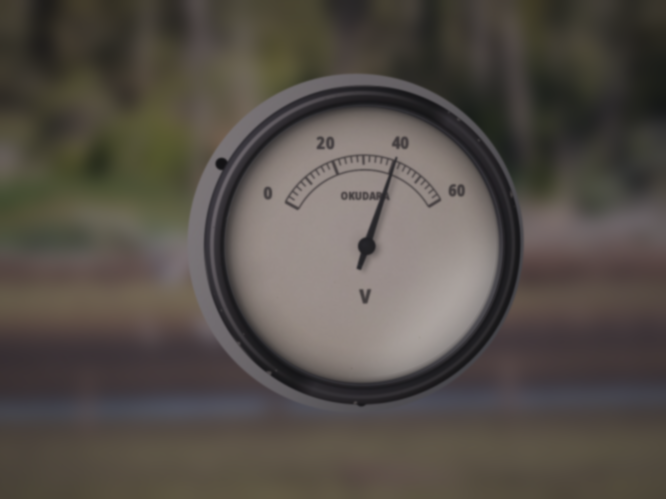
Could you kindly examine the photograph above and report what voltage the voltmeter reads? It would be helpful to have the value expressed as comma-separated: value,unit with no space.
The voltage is 40,V
